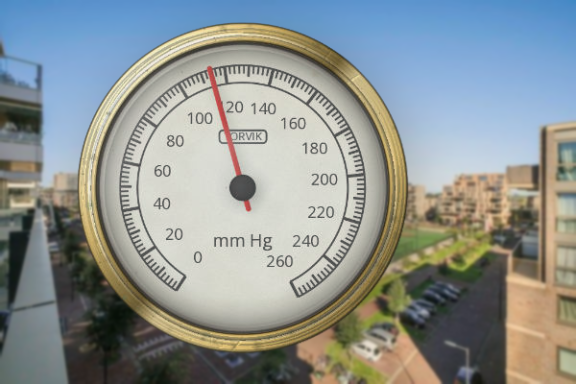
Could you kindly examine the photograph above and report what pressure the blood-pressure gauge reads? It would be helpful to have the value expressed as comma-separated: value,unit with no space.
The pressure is 114,mmHg
